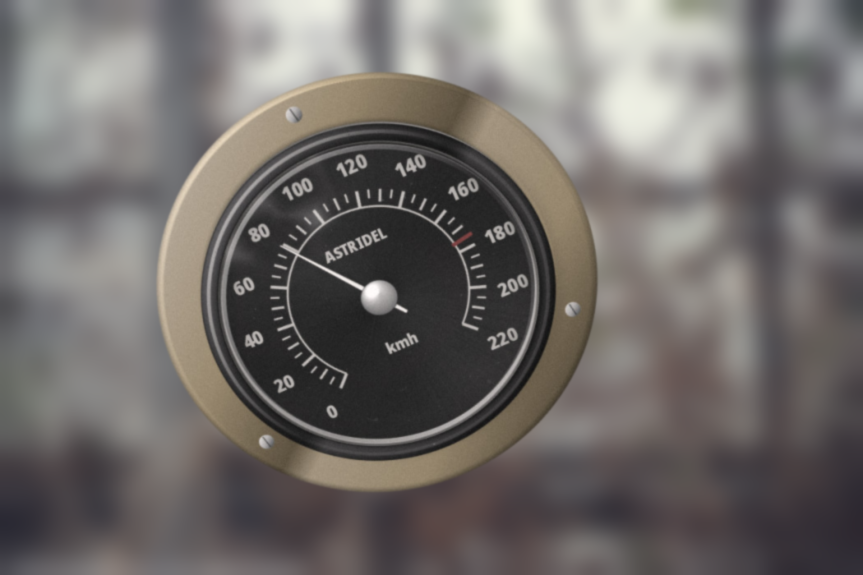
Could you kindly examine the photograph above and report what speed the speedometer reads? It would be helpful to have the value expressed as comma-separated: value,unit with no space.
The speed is 80,km/h
